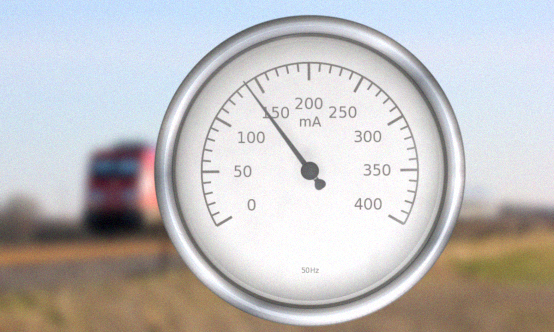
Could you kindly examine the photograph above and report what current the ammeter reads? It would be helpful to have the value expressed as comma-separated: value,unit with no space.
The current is 140,mA
